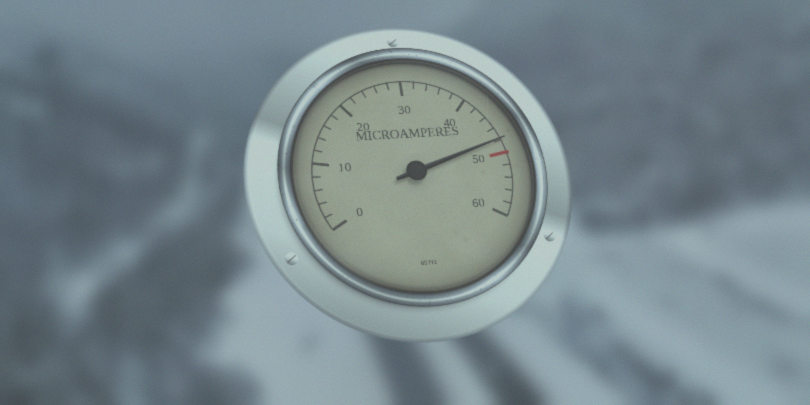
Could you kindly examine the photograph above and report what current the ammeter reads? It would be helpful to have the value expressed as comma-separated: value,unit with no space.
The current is 48,µA
